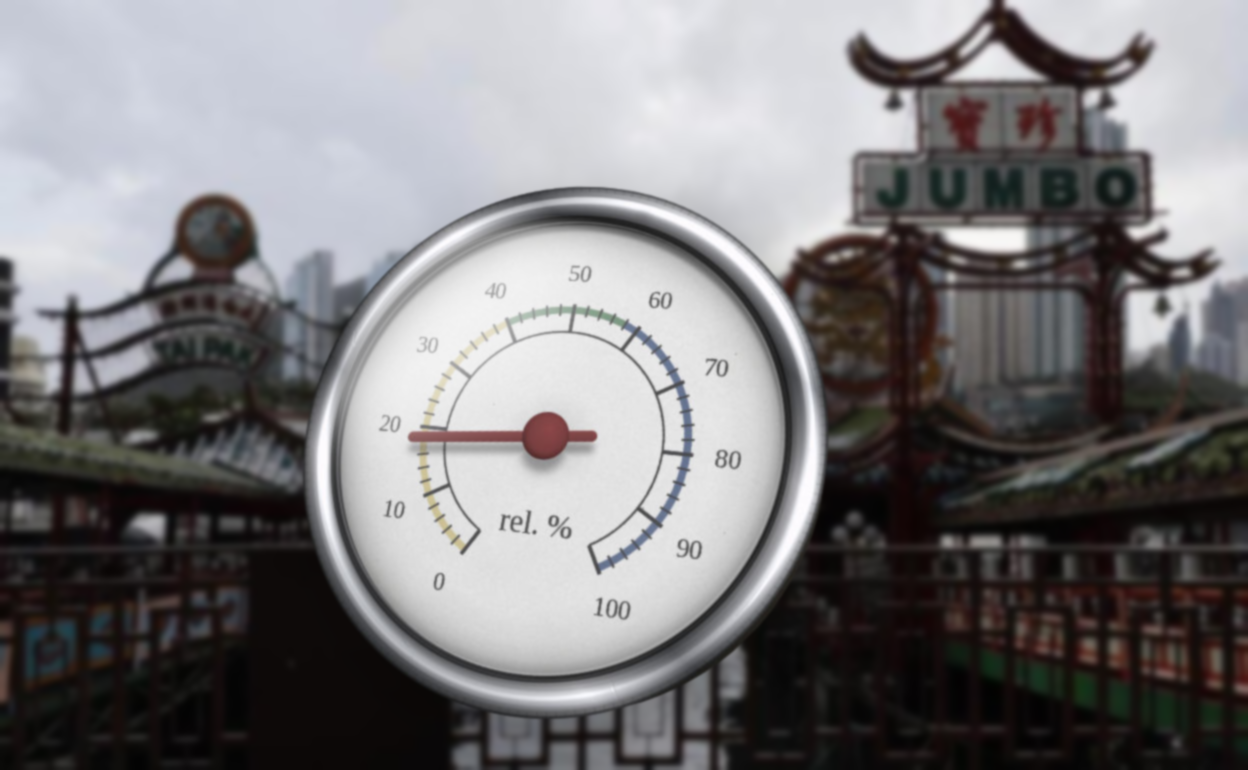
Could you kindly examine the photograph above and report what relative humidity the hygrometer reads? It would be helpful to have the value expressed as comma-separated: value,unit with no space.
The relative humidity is 18,%
